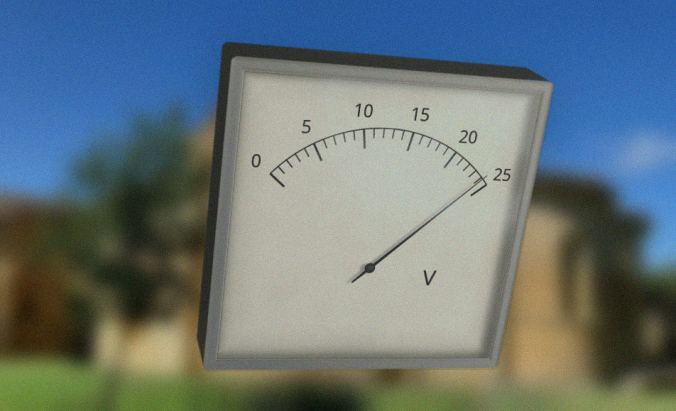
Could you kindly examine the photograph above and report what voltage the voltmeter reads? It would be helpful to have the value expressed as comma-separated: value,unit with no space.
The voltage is 24,V
